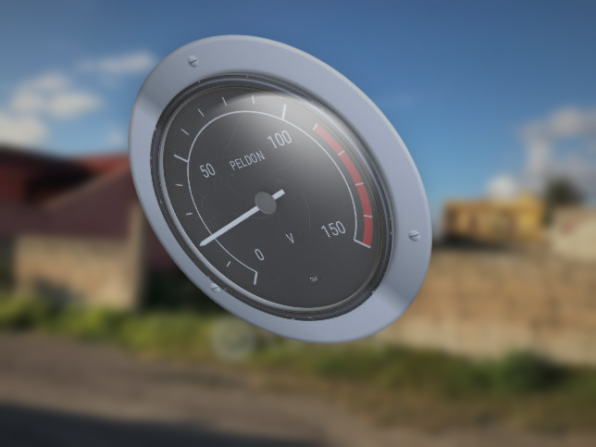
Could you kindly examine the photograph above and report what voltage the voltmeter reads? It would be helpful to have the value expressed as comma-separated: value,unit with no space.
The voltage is 20,V
